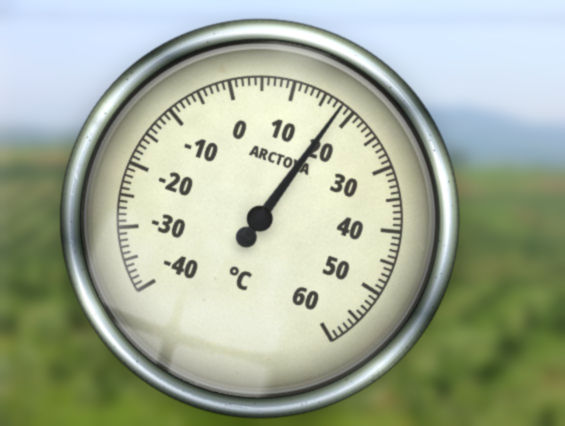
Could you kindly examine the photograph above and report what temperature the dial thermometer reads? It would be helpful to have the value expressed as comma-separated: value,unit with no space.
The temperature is 18,°C
